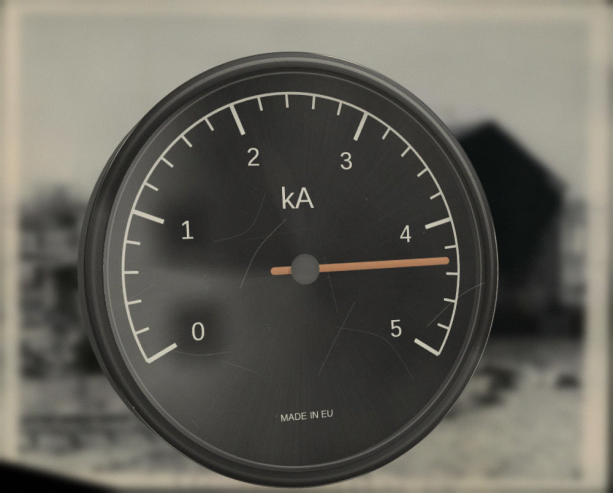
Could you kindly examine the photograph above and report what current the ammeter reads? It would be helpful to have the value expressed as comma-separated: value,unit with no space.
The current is 4.3,kA
